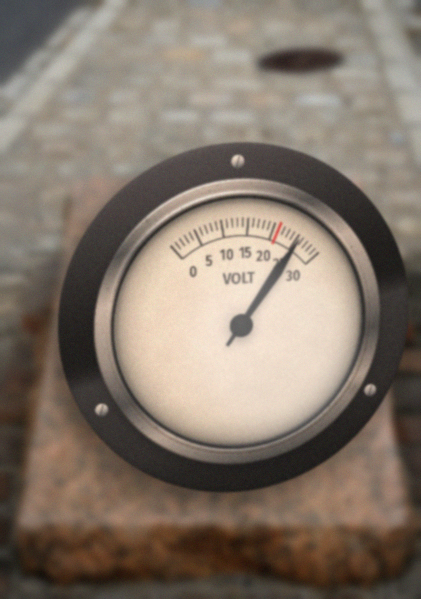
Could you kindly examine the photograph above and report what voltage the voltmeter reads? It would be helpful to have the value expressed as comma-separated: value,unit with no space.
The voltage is 25,V
